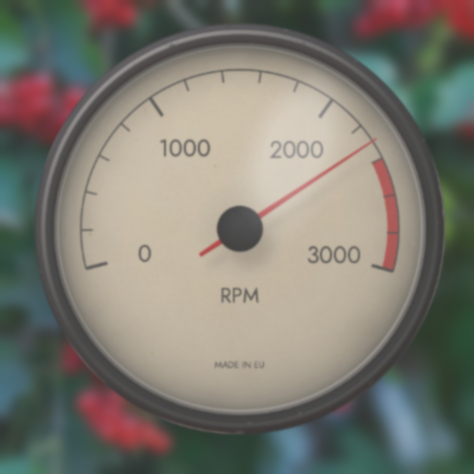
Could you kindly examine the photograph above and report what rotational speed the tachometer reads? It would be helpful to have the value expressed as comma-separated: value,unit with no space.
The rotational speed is 2300,rpm
